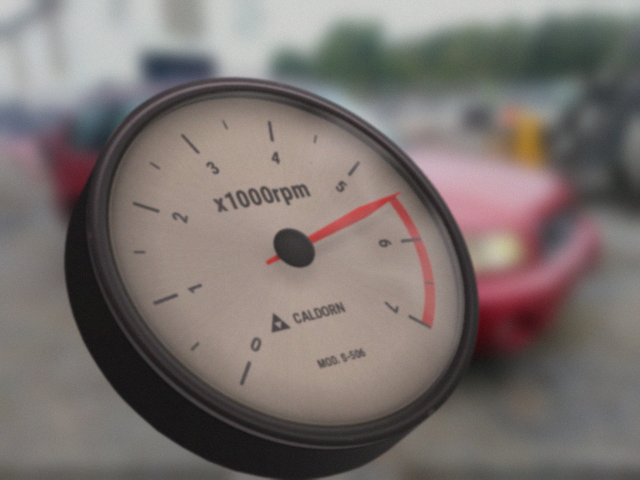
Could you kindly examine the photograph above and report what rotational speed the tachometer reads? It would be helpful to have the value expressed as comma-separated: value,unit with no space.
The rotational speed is 5500,rpm
